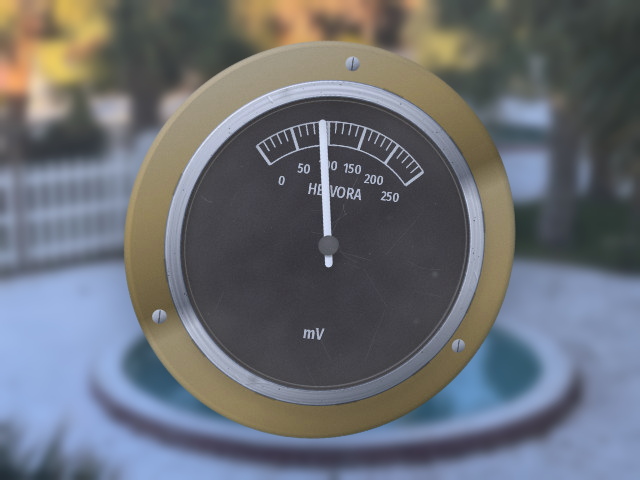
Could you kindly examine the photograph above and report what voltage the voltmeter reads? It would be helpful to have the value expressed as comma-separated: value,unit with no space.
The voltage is 90,mV
